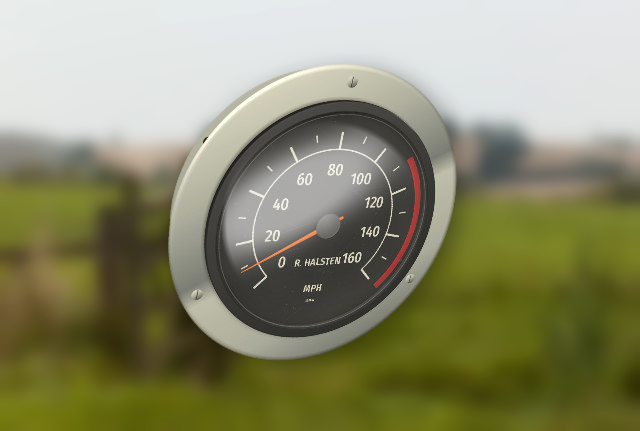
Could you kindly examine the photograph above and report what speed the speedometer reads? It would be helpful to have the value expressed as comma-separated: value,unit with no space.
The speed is 10,mph
